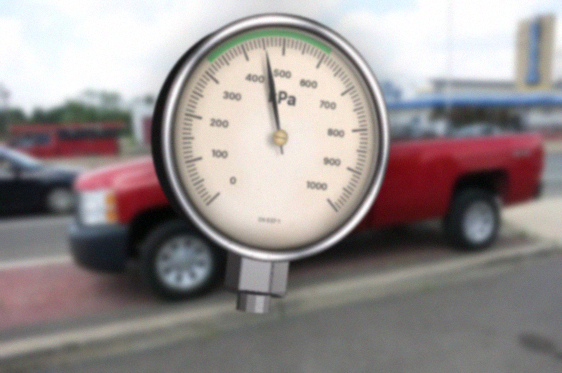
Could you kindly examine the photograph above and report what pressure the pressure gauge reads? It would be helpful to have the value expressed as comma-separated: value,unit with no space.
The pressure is 450,kPa
